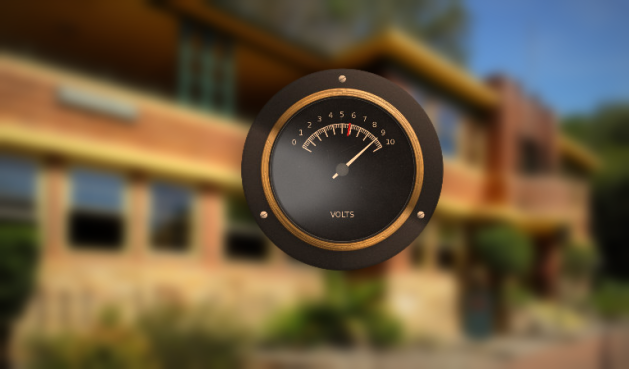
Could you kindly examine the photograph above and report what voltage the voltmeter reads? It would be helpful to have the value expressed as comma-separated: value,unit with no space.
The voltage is 9,V
